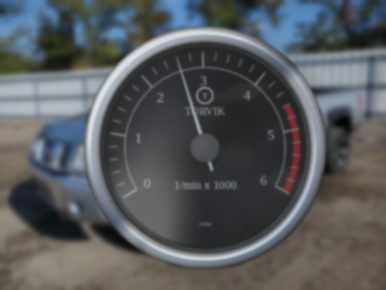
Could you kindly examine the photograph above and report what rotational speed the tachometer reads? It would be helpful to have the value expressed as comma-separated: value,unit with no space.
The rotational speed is 2600,rpm
